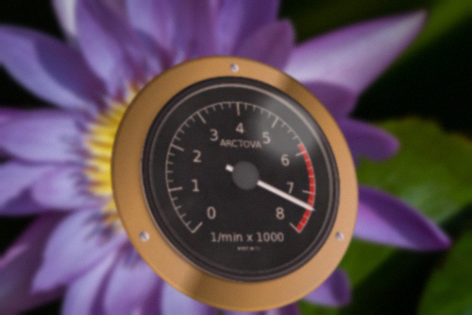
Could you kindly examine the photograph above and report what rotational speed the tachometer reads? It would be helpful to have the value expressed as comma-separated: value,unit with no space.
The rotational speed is 7400,rpm
